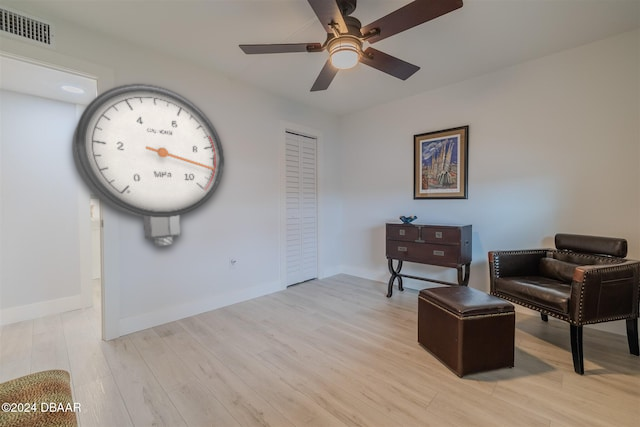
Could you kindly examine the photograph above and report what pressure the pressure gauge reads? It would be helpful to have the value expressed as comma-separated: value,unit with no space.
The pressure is 9,MPa
